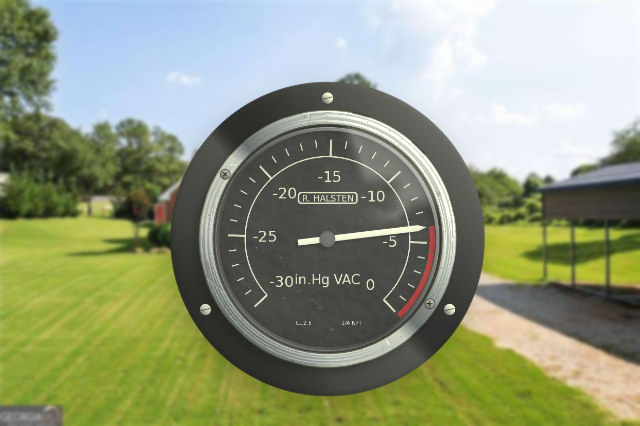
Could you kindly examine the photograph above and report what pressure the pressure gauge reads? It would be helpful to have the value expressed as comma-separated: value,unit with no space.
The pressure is -6,inHg
